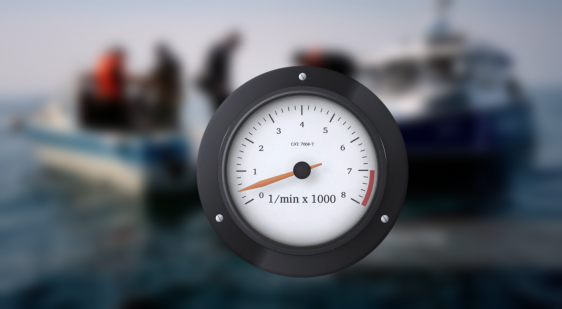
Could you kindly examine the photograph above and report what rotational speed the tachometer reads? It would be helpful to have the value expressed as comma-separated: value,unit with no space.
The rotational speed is 400,rpm
